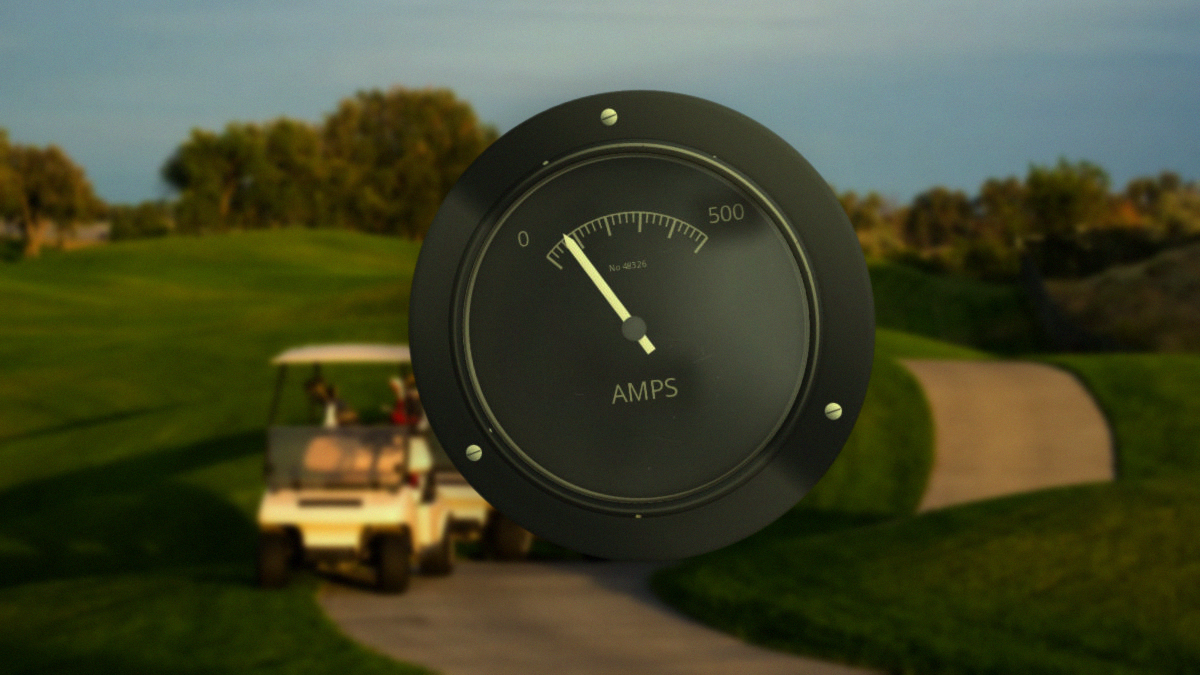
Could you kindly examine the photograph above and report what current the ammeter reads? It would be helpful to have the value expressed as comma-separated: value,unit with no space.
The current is 80,A
